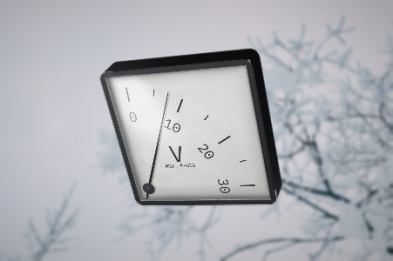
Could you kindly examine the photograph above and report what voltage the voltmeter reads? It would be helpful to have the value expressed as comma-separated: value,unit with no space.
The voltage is 7.5,V
